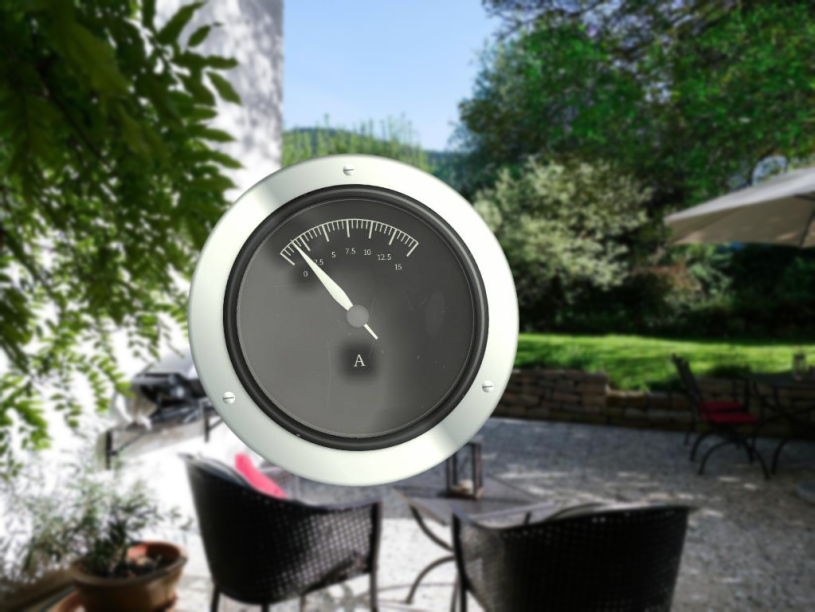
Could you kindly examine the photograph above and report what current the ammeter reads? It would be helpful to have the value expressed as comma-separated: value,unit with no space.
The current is 1.5,A
